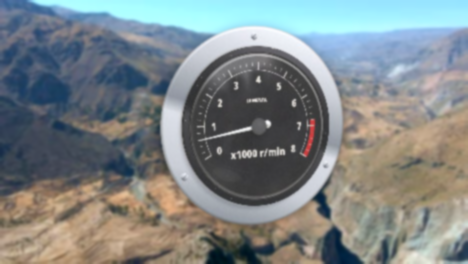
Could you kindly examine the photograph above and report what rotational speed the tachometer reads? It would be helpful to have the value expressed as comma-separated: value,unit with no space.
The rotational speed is 600,rpm
